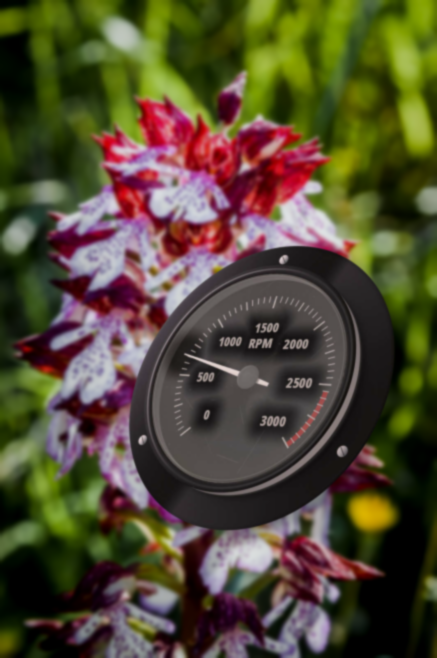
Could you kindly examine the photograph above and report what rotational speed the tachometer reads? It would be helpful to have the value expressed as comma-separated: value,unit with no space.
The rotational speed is 650,rpm
